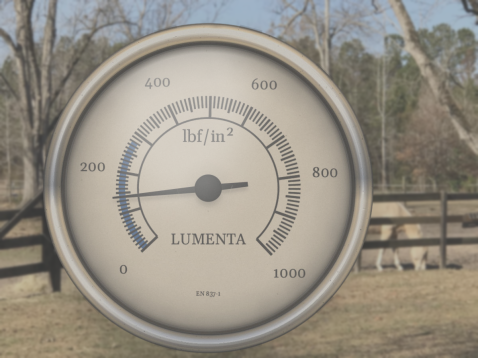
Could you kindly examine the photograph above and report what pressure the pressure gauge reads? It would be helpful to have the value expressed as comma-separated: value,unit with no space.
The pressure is 140,psi
